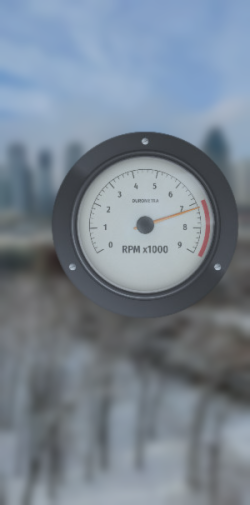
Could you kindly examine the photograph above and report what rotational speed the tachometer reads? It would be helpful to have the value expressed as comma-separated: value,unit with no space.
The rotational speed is 7200,rpm
